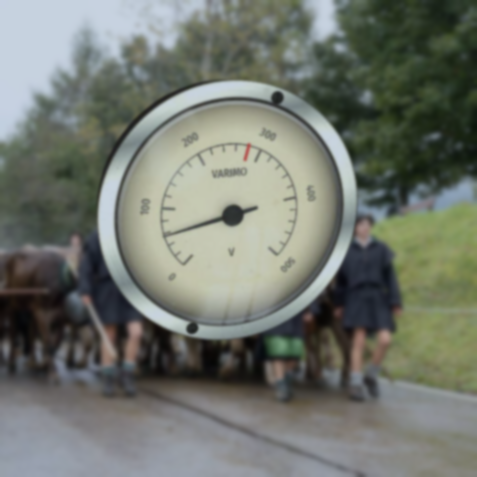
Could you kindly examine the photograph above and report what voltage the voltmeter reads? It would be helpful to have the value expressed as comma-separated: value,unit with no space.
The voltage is 60,V
